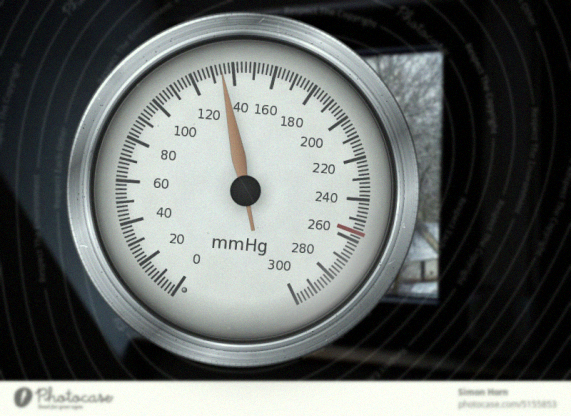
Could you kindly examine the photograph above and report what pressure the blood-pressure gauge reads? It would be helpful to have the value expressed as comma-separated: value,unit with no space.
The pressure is 134,mmHg
